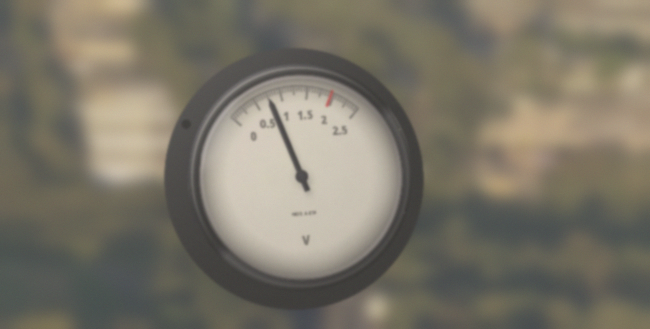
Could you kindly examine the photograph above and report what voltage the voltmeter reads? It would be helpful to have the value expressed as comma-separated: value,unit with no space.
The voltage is 0.75,V
